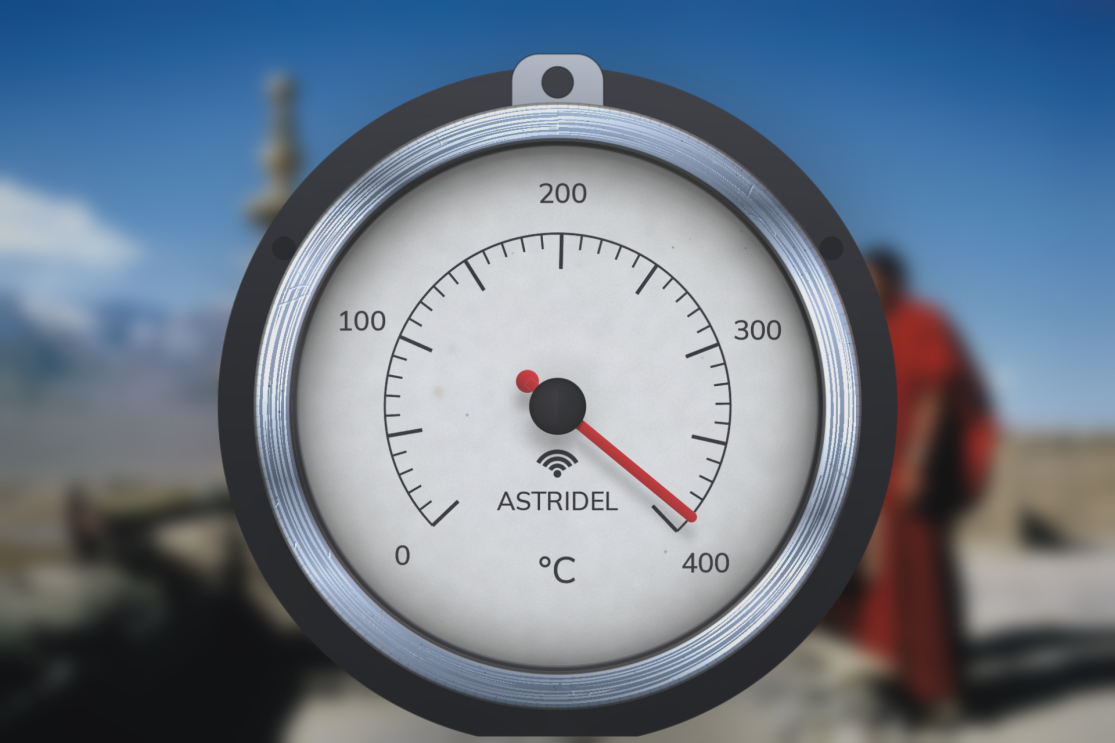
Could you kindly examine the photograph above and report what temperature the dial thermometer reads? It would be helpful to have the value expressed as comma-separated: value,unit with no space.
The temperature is 390,°C
